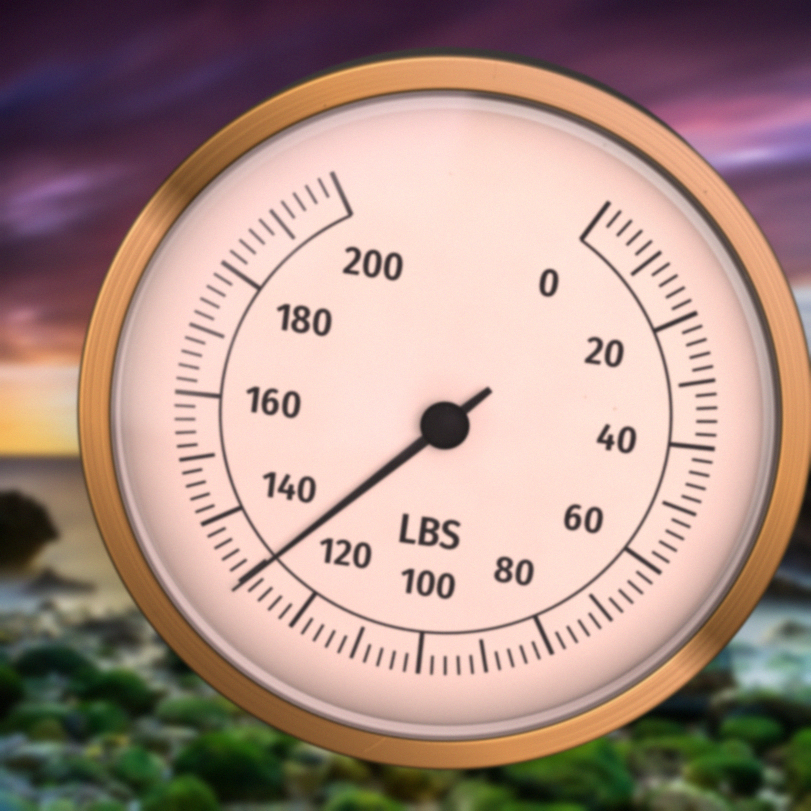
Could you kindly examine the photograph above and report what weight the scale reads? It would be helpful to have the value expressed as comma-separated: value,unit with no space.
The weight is 130,lb
